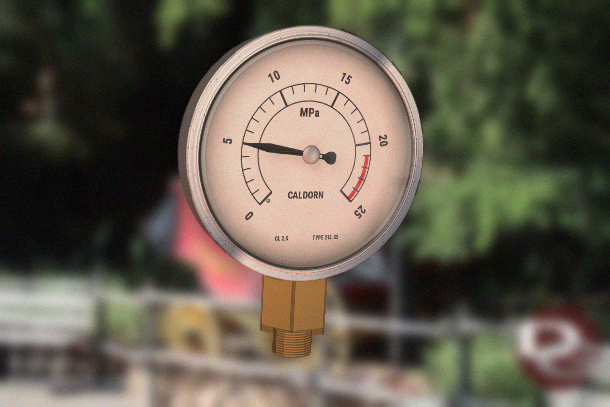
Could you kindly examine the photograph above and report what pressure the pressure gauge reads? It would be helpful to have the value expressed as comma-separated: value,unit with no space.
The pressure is 5,MPa
